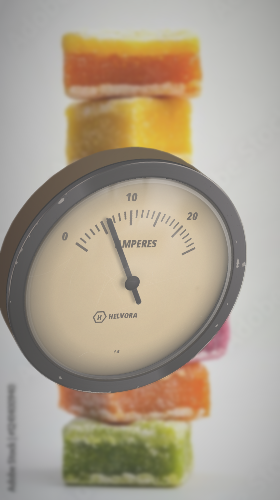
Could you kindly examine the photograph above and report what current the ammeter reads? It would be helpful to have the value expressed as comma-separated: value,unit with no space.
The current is 6,A
